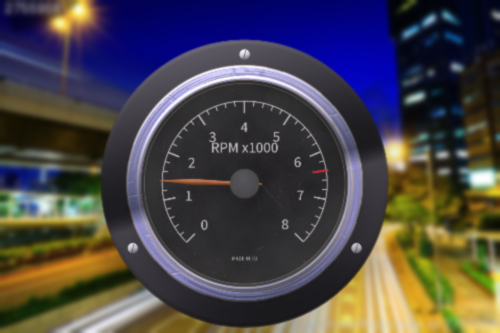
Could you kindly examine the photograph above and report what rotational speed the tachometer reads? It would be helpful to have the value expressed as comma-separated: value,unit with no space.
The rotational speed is 1400,rpm
